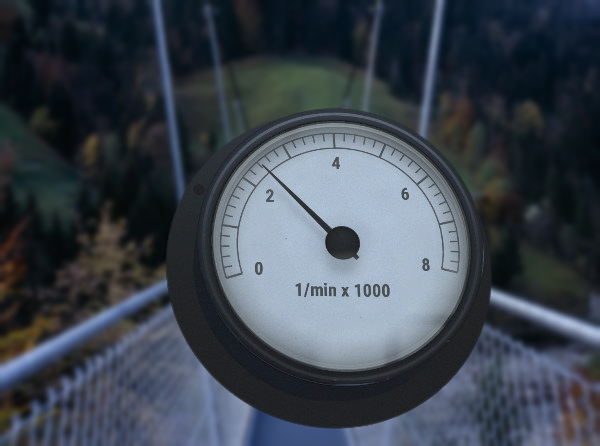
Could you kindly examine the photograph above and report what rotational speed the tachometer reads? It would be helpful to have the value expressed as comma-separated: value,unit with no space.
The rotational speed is 2400,rpm
